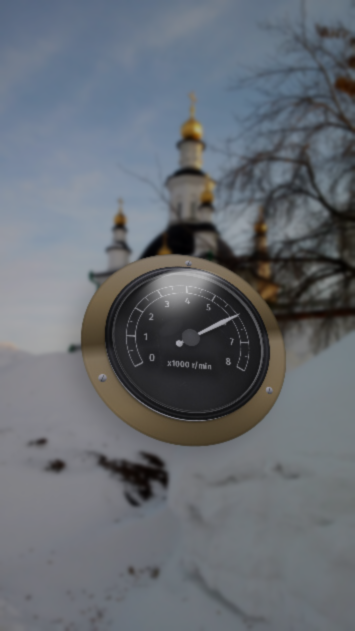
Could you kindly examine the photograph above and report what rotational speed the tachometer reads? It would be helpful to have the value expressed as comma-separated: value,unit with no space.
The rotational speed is 6000,rpm
